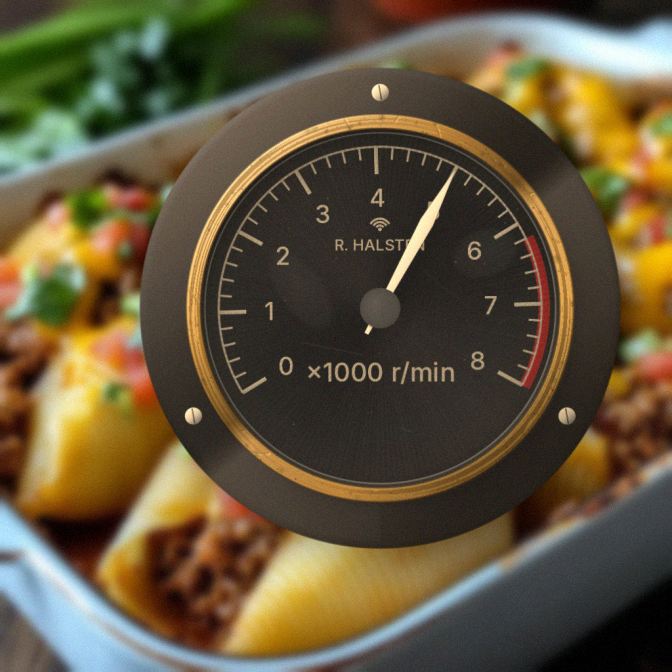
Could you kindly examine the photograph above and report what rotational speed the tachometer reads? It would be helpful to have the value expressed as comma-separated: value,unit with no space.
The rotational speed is 5000,rpm
